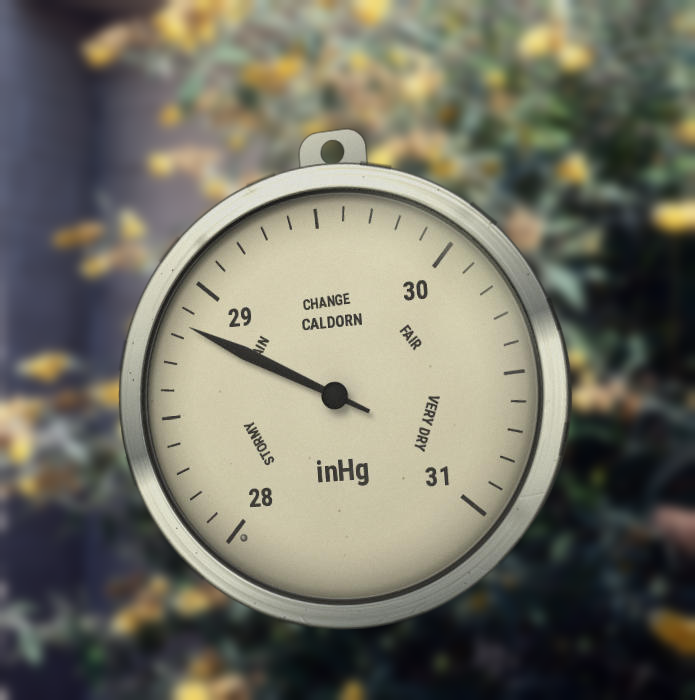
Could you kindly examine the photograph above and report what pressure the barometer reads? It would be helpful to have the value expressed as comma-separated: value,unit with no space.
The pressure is 28.85,inHg
